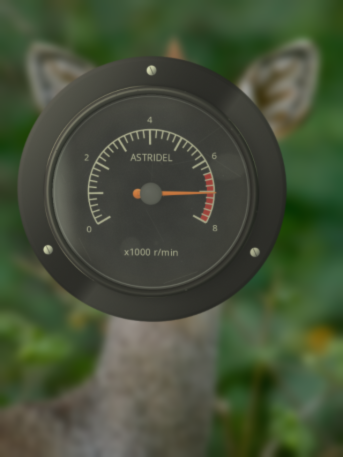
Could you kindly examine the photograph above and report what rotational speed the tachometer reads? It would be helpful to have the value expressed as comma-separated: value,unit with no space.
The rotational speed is 7000,rpm
